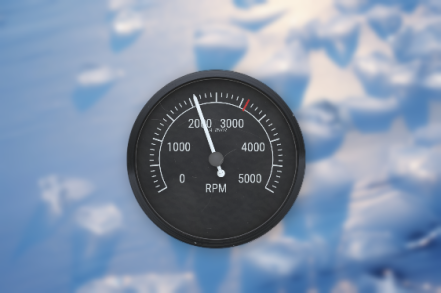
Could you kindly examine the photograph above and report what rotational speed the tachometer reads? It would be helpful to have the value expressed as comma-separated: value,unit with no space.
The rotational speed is 2100,rpm
